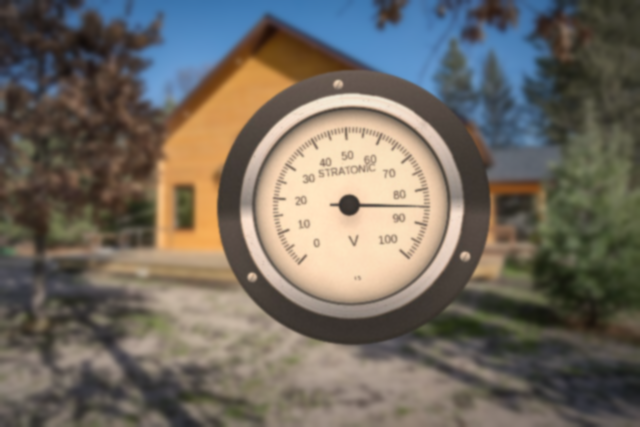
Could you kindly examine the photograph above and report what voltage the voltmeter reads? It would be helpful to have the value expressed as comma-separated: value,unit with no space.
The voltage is 85,V
